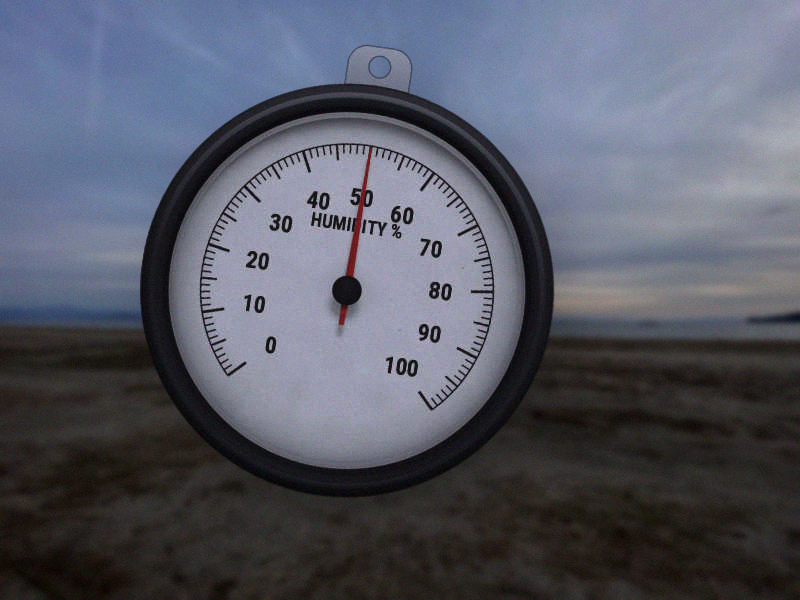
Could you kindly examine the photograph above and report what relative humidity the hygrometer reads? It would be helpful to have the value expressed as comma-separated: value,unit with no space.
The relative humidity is 50,%
